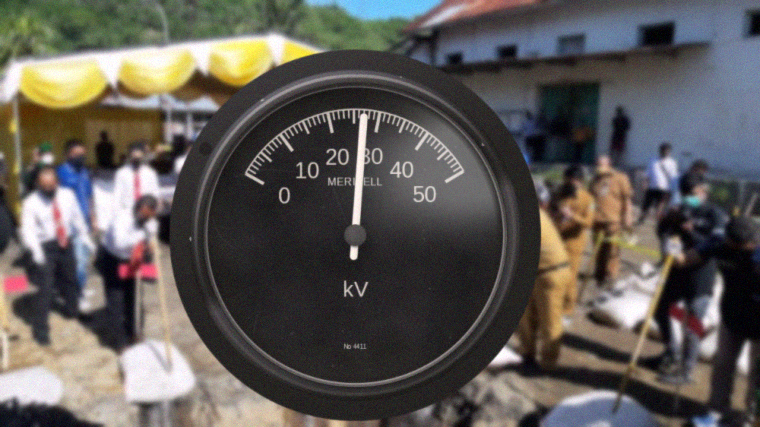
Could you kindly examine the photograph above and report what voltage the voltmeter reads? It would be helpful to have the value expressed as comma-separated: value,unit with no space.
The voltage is 27,kV
